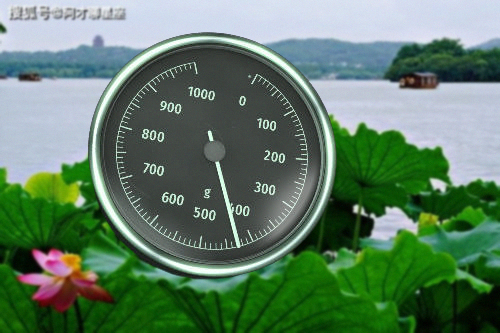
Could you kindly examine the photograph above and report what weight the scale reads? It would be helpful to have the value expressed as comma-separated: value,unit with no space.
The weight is 430,g
